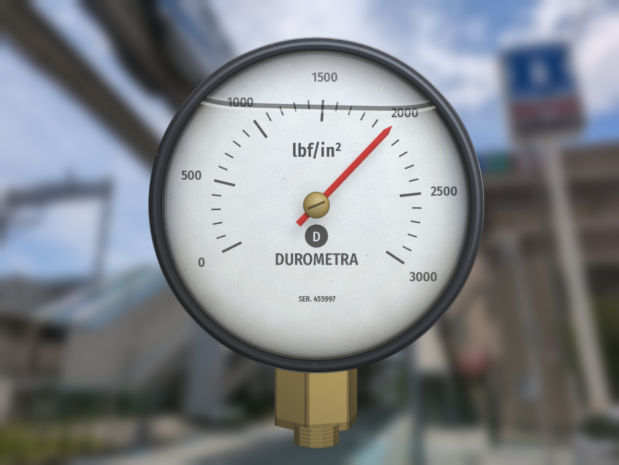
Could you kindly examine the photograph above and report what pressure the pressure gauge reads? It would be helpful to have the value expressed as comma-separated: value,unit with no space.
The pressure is 2000,psi
